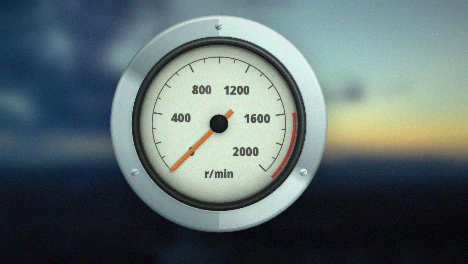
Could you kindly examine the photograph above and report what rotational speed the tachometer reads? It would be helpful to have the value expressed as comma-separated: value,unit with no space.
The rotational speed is 0,rpm
